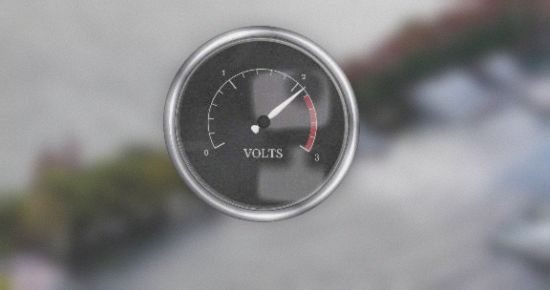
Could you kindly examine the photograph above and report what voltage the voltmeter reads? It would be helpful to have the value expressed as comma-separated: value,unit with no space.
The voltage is 2.1,V
